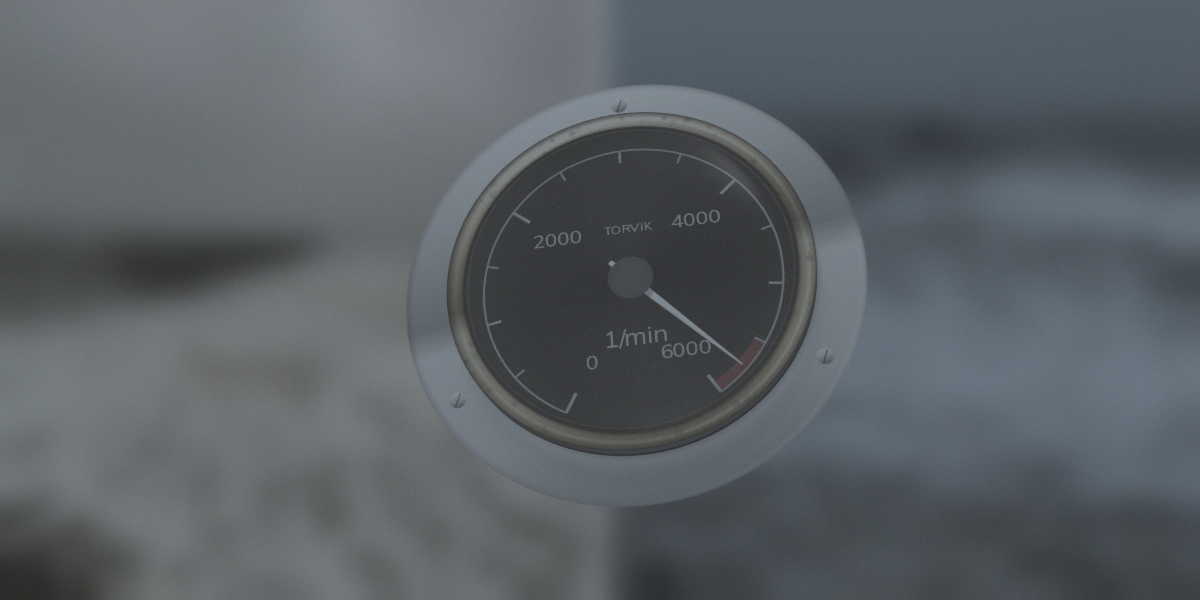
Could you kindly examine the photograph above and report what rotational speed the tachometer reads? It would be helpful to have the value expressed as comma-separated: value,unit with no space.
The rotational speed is 5750,rpm
